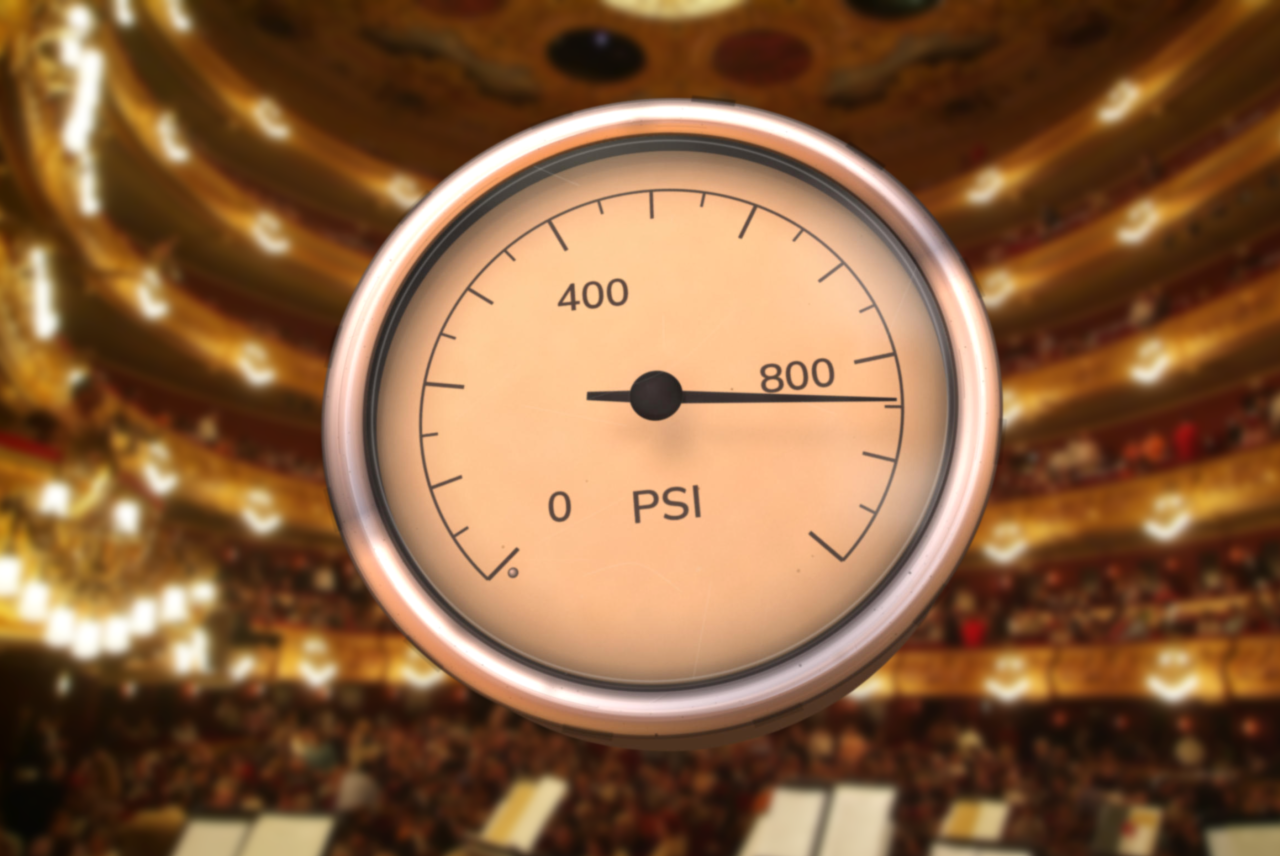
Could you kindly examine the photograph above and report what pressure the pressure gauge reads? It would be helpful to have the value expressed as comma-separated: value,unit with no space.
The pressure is 850,psi
